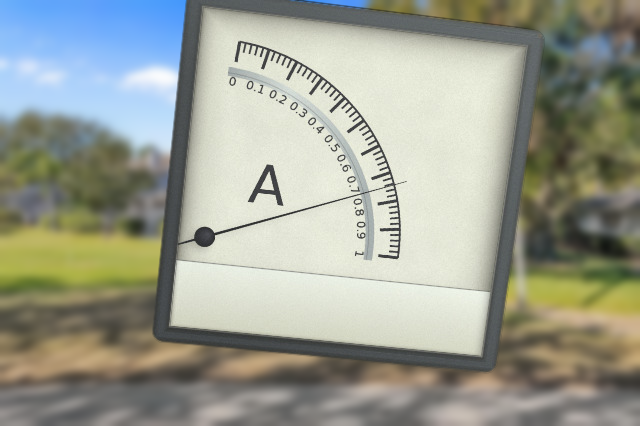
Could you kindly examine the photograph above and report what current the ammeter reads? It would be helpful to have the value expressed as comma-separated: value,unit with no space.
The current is 0.74,A
